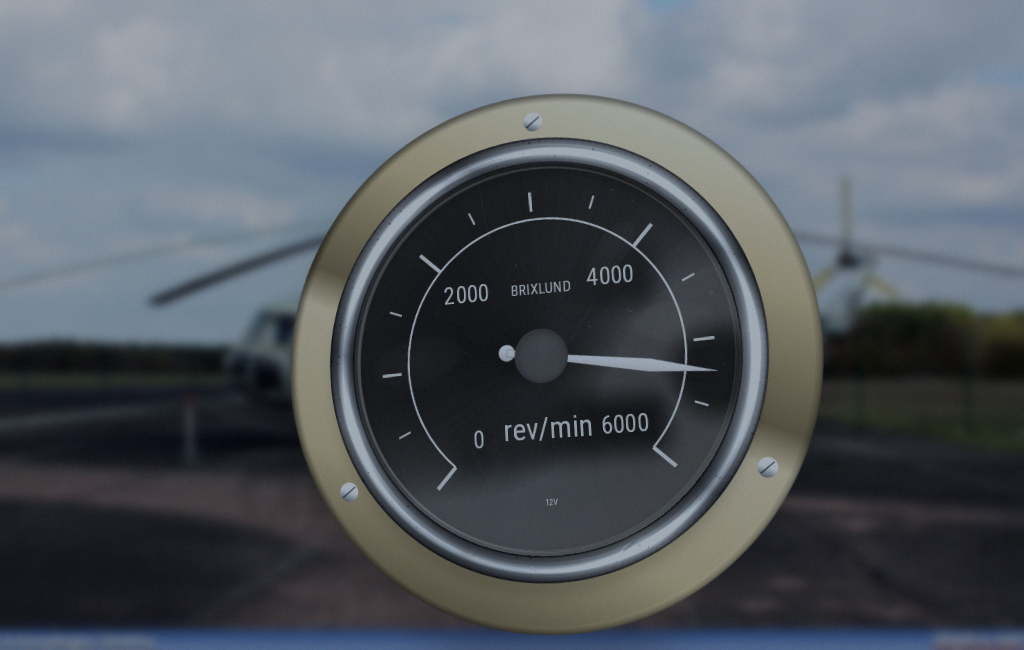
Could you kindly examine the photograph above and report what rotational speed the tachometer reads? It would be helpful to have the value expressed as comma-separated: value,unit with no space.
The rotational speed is 5250,rpm
